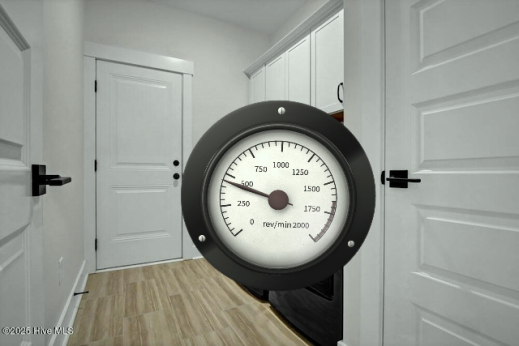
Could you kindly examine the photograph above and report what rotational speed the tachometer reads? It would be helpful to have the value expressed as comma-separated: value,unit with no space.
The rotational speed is 450,rpm
